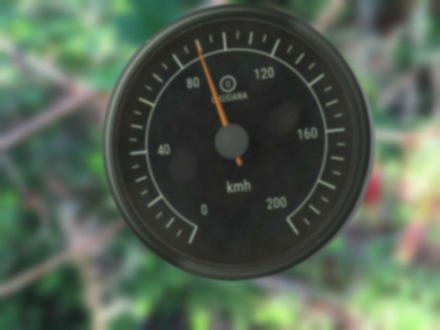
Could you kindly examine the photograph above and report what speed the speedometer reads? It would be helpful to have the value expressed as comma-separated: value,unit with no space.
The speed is 90,km/h
